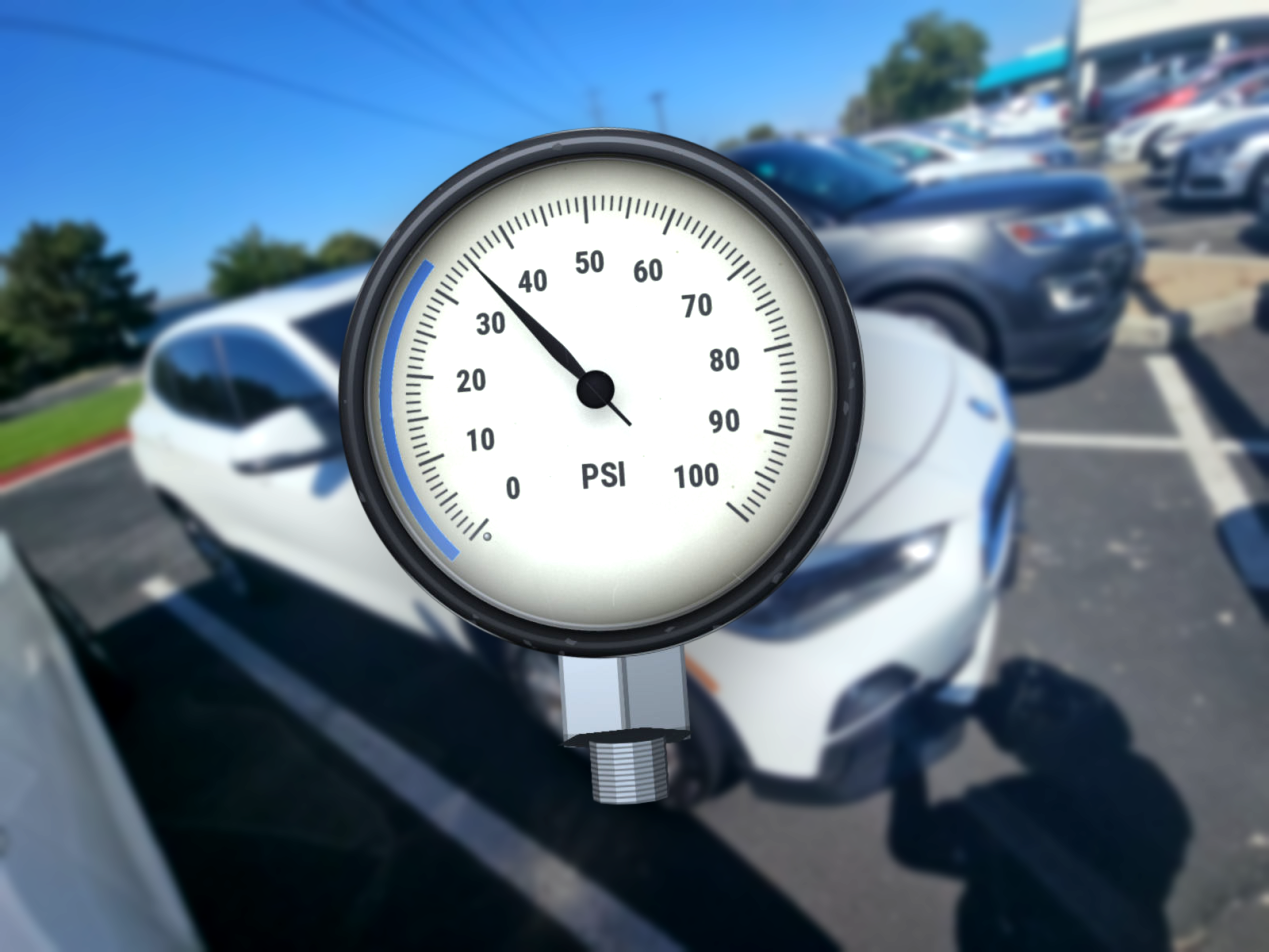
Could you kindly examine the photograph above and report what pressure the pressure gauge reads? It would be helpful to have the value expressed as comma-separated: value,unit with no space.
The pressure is 35,psi
